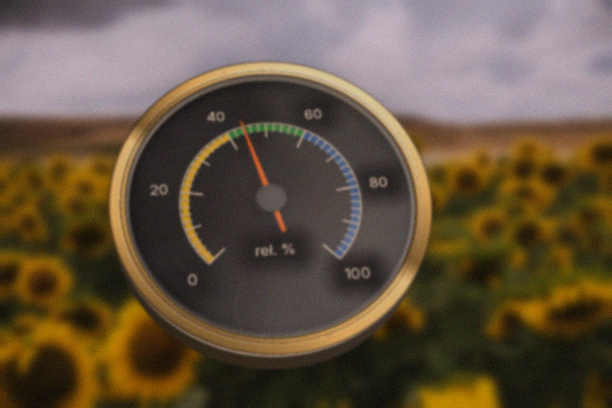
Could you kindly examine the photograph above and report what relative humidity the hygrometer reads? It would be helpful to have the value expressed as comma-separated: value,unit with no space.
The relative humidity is 44,%
